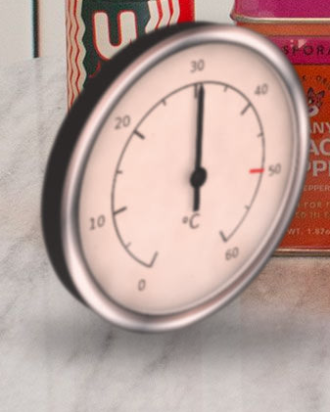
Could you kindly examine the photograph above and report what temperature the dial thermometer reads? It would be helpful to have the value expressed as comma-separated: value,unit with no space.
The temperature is 30,°C
